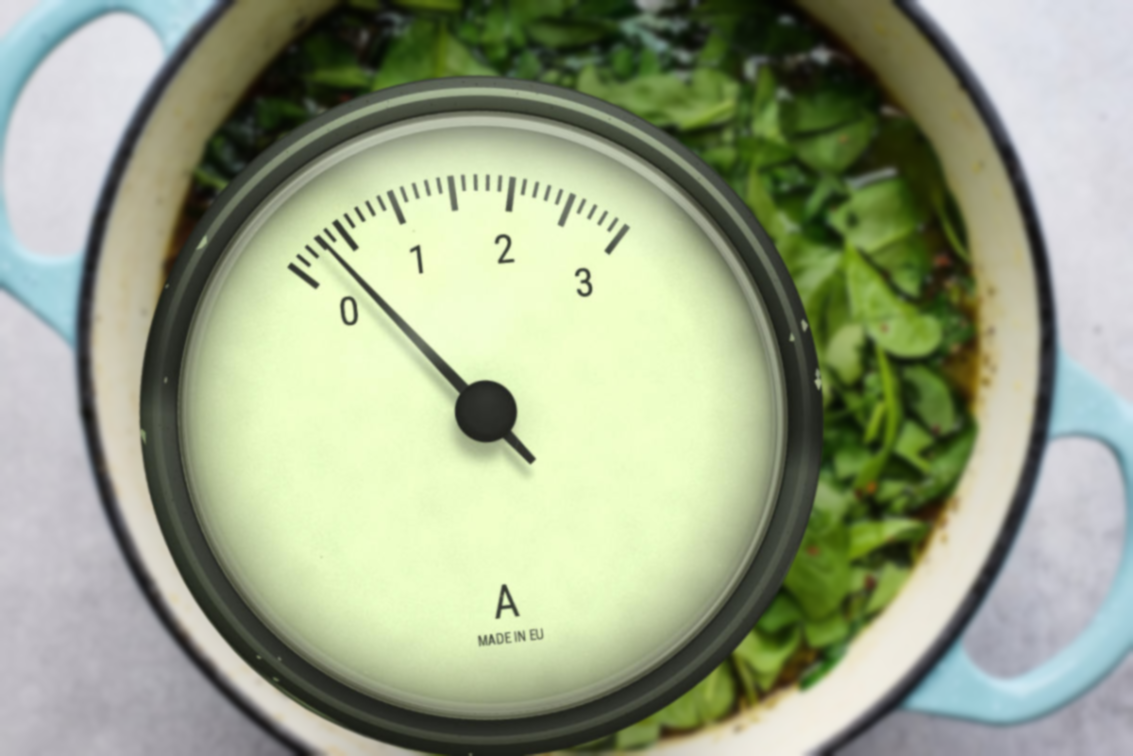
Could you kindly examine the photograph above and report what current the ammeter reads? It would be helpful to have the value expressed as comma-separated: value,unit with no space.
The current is 0.3,A
